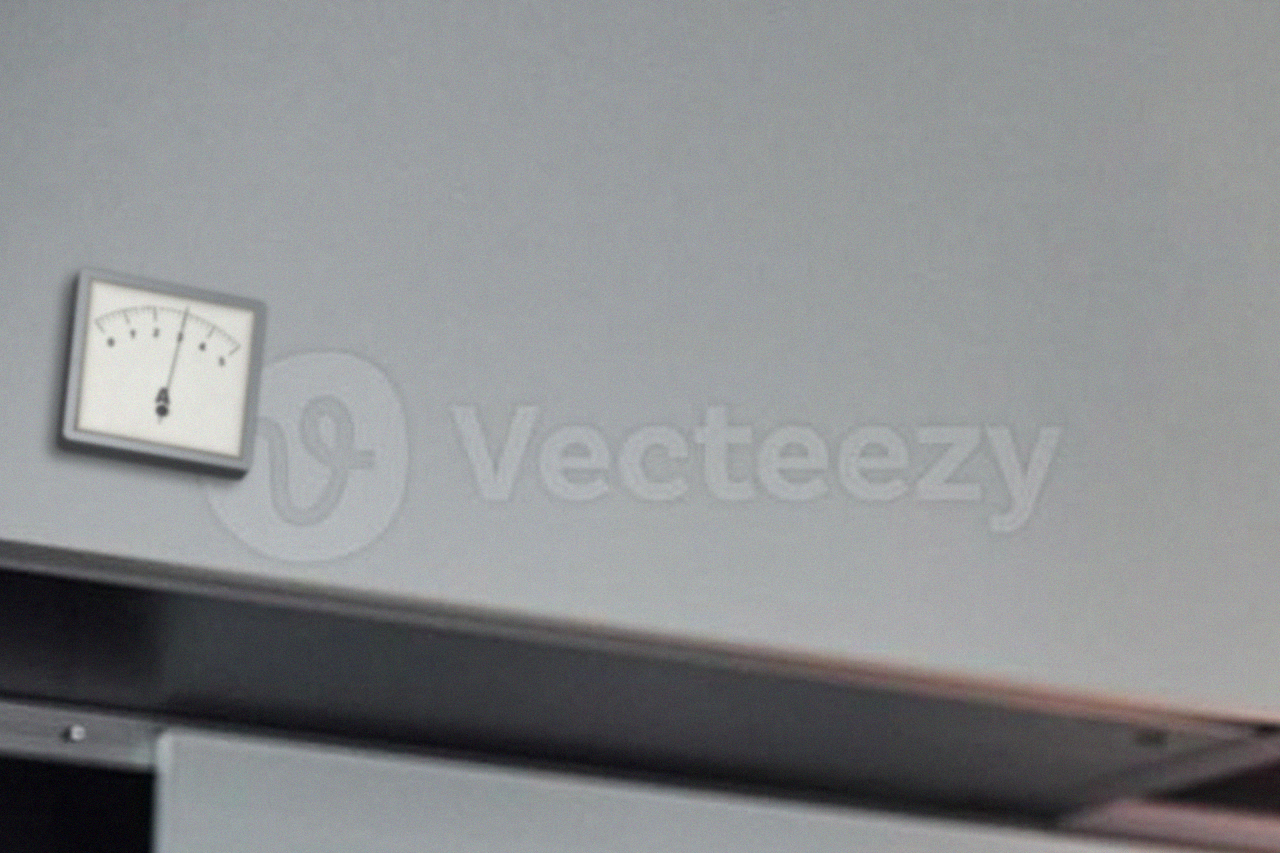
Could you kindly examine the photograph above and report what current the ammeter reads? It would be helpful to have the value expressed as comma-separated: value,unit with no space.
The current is 3,A
